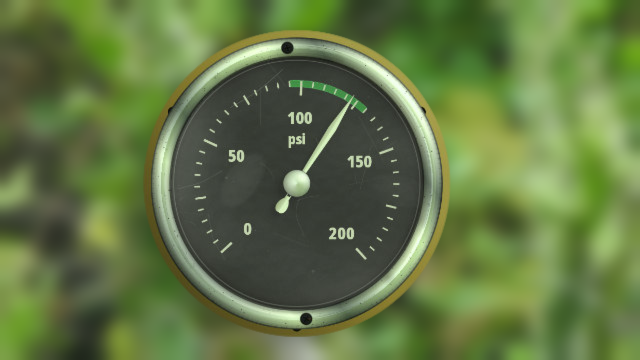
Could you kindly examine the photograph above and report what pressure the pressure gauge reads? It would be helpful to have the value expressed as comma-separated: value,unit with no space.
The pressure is 122.5,psi
